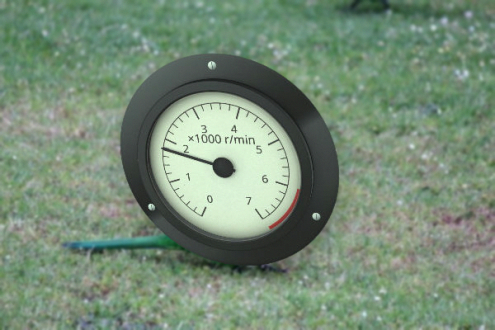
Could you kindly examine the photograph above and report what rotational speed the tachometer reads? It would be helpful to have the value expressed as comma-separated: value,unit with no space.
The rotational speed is 1800,rpm
